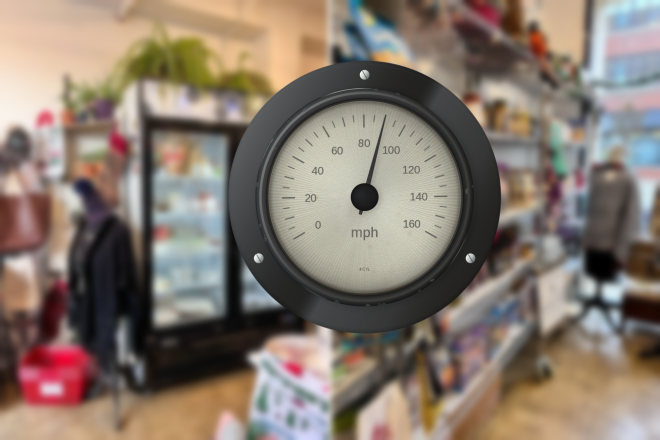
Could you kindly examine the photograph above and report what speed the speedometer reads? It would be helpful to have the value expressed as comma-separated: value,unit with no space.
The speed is 90,mph
